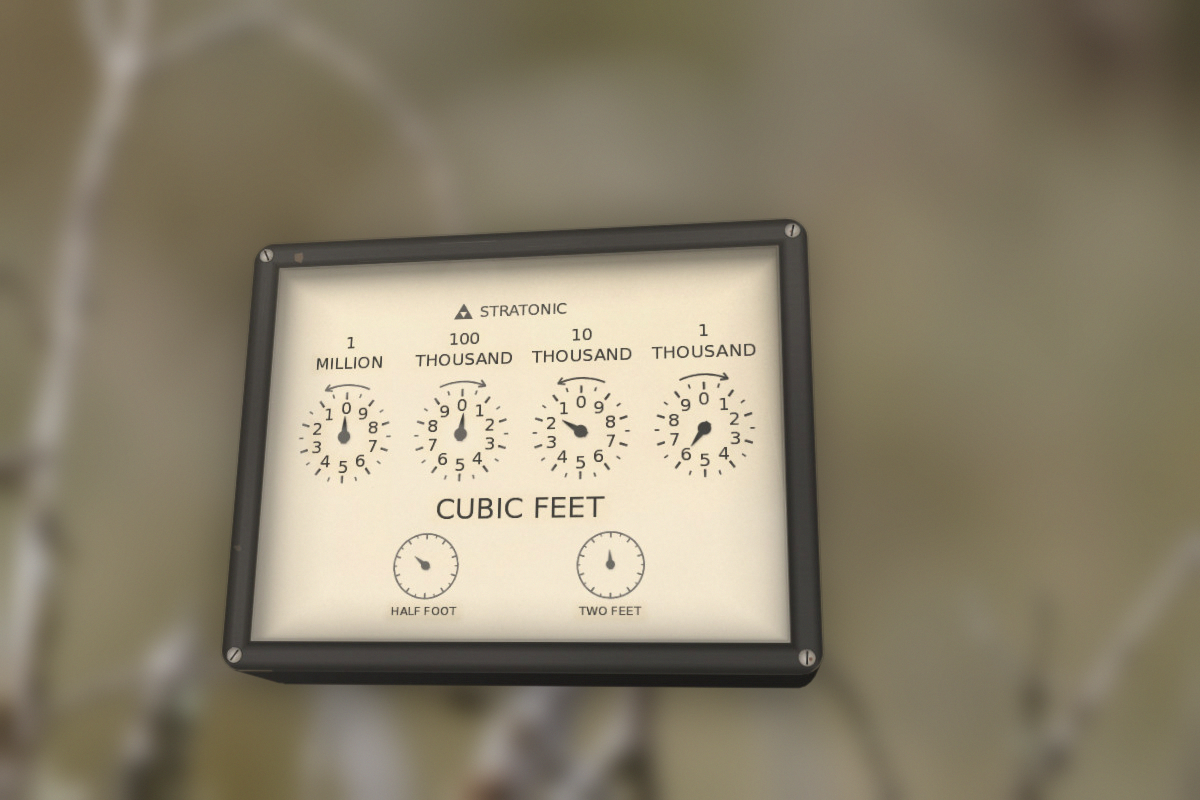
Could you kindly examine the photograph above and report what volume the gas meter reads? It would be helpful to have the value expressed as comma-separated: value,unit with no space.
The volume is 1600,ft³
